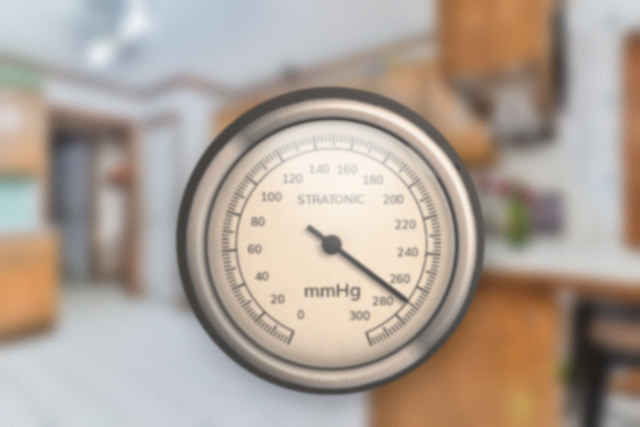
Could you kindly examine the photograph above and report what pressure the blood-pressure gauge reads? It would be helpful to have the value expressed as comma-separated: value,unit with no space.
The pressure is 270,mmHg
